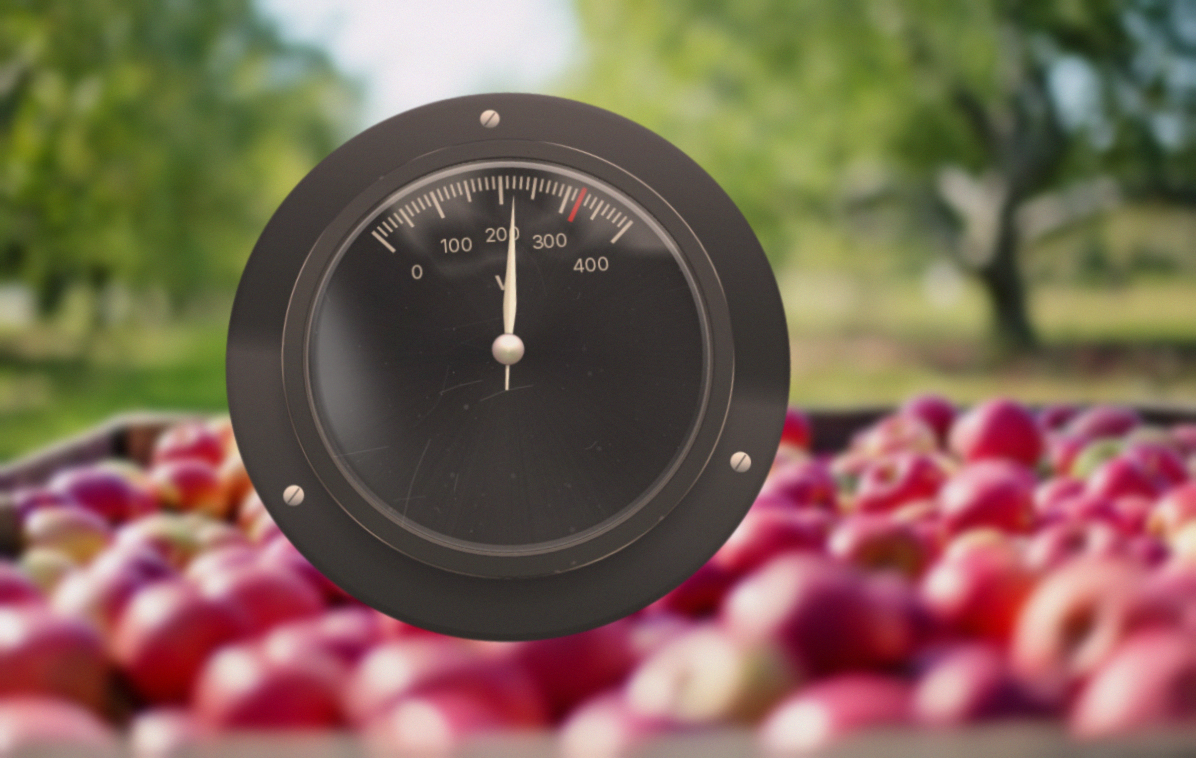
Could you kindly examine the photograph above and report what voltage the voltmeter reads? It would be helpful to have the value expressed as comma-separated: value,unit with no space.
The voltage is 220,V
